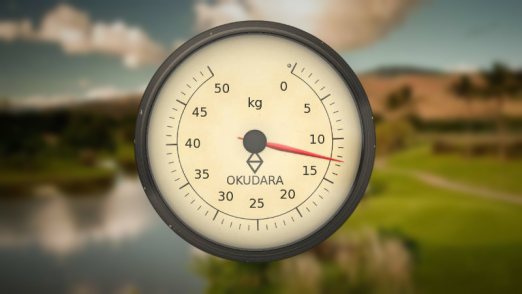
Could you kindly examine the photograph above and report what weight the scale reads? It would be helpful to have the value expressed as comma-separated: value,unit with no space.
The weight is 12.5,kg
